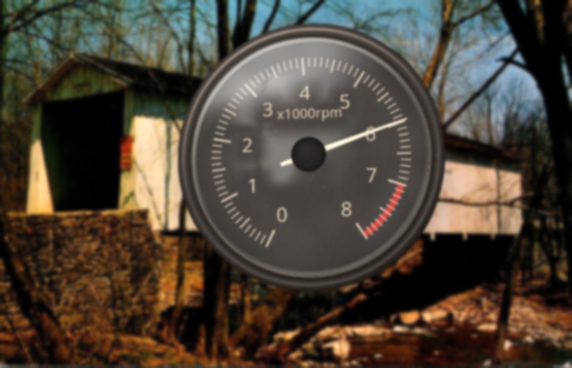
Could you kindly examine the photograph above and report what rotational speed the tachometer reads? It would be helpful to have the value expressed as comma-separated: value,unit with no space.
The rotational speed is 6000,rpm
